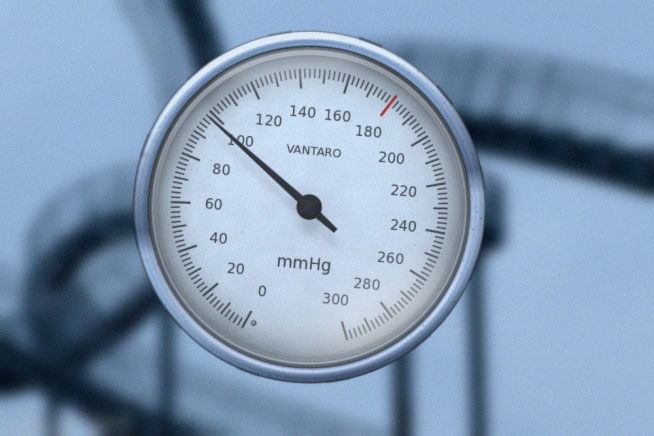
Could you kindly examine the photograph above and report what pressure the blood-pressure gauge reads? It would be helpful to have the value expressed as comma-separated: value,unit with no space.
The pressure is 98,mmHg
